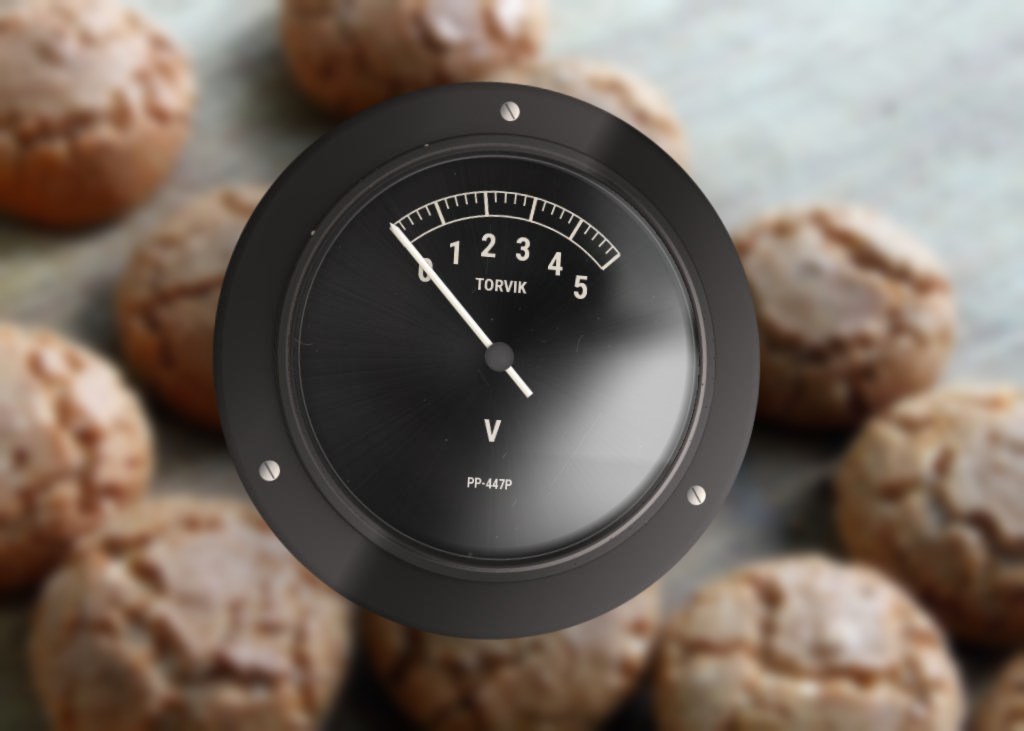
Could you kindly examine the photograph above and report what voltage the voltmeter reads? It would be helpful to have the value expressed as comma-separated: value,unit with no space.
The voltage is 0,V
